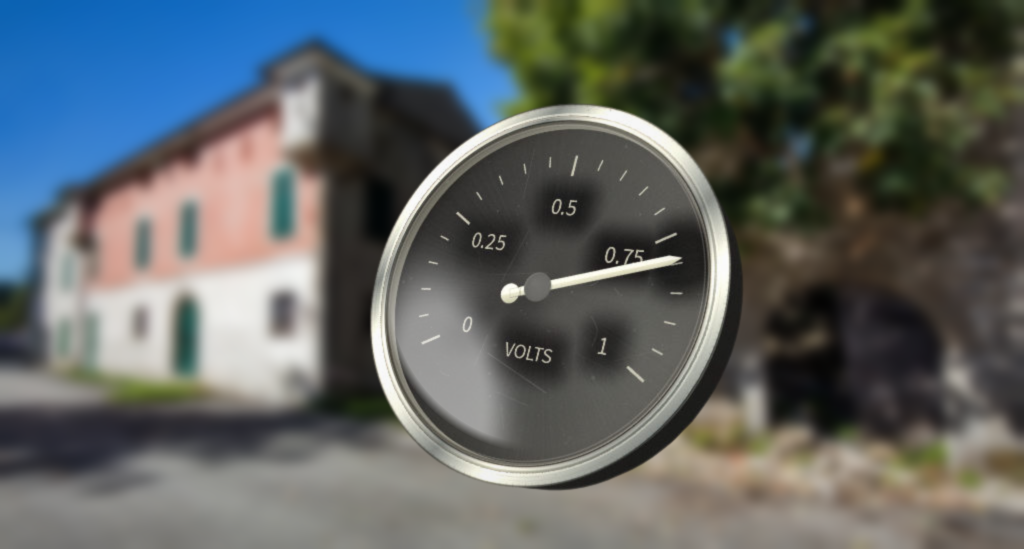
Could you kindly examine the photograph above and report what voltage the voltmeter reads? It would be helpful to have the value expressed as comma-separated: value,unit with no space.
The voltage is 0.8,V
